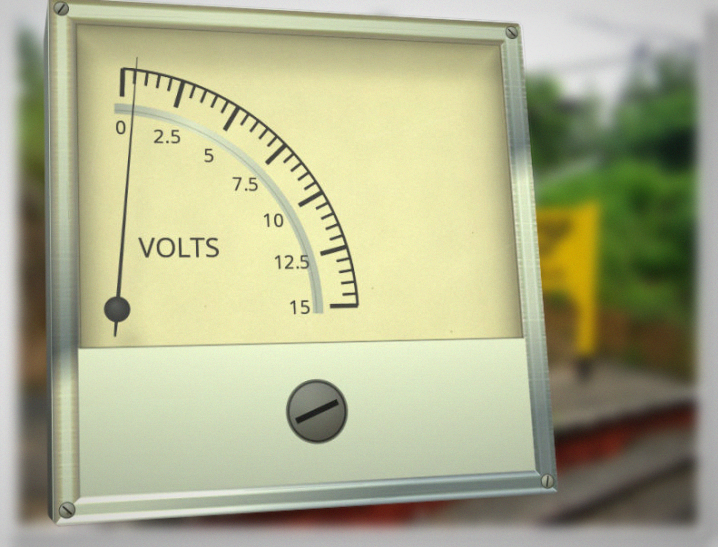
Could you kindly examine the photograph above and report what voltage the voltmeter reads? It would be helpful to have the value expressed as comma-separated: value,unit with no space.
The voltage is 0.5,V
